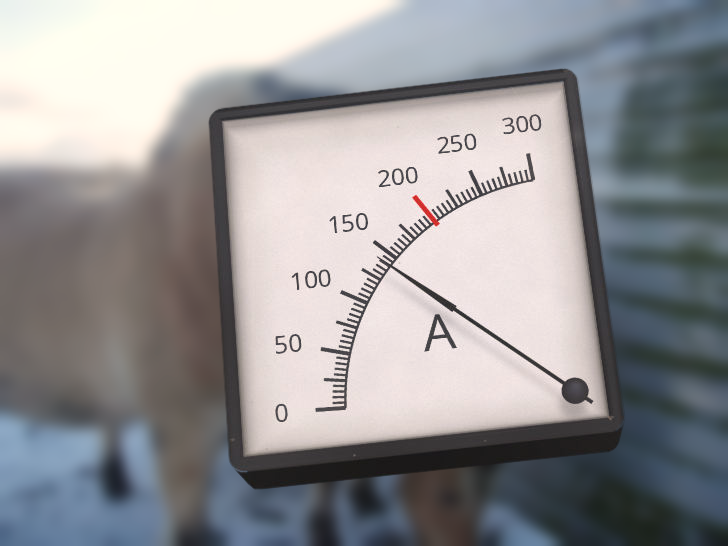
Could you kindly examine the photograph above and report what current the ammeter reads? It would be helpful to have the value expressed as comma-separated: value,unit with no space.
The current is 140,A
